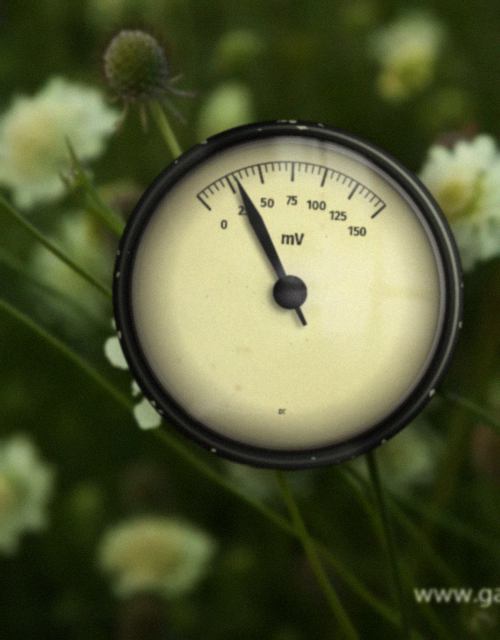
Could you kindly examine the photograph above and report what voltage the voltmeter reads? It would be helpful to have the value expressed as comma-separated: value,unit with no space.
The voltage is 30,mV
